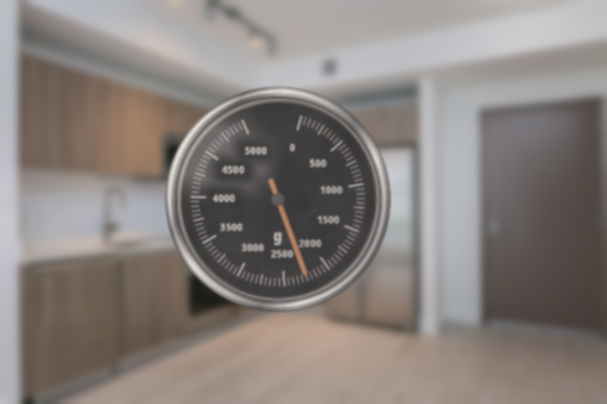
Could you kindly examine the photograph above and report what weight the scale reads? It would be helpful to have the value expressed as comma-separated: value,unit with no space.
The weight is 2250,g
